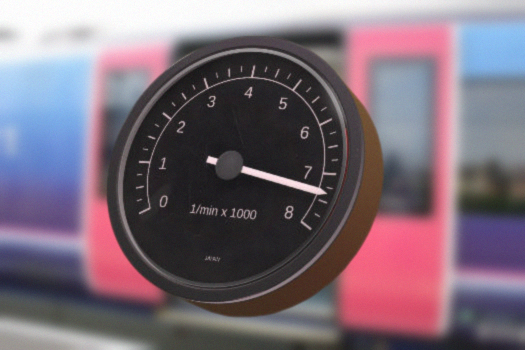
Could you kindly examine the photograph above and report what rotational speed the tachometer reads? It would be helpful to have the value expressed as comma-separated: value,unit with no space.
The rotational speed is 7375,rpm
